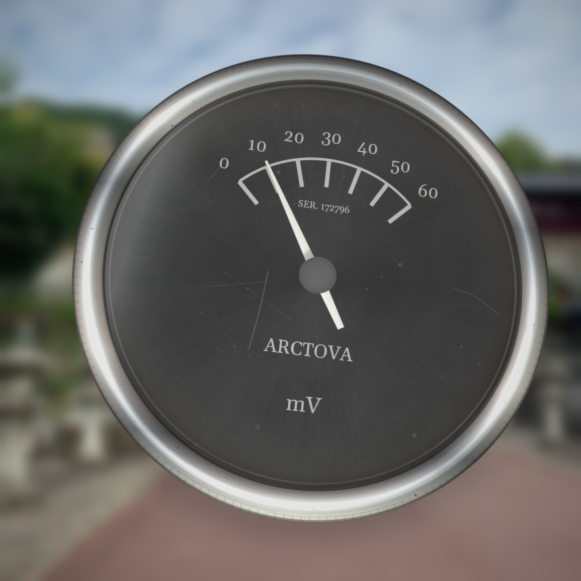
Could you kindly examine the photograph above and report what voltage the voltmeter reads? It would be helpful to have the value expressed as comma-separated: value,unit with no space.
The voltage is 10,mV
